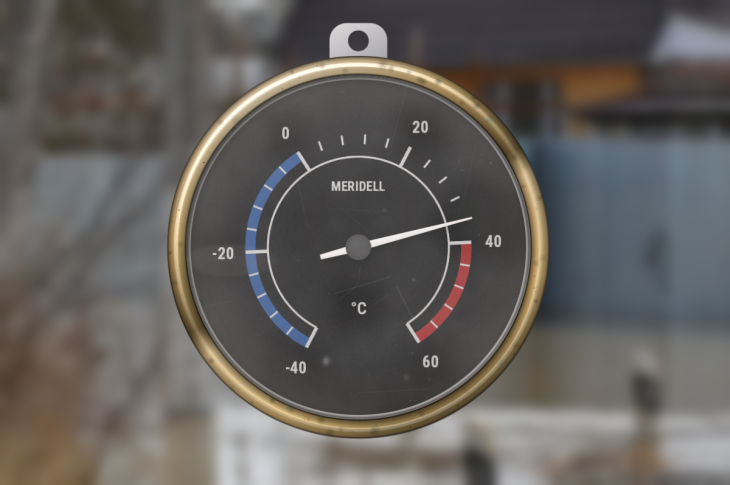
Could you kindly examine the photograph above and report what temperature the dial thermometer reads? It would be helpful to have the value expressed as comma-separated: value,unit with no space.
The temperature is 36,°C
